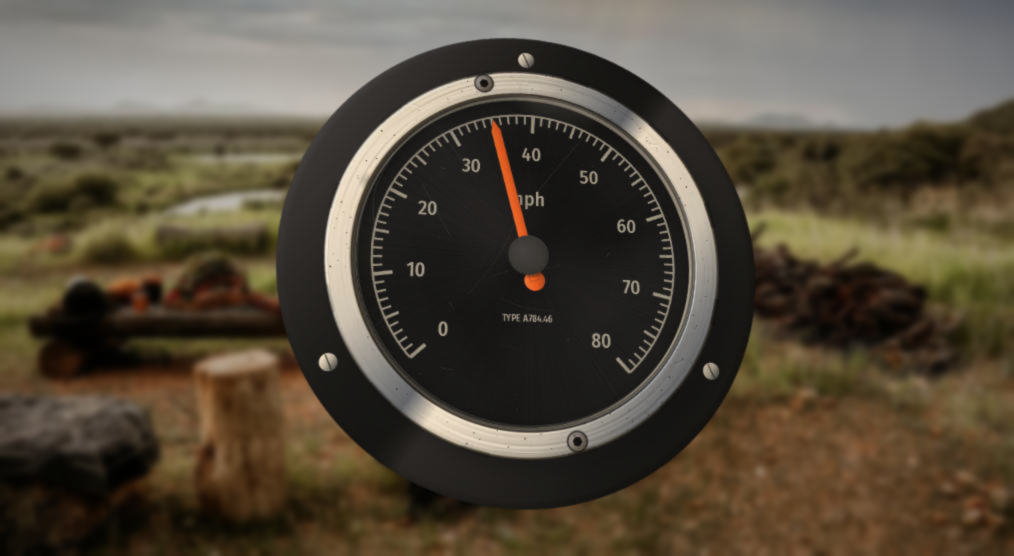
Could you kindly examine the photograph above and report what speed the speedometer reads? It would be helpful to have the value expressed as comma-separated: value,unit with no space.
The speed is 35,mph
